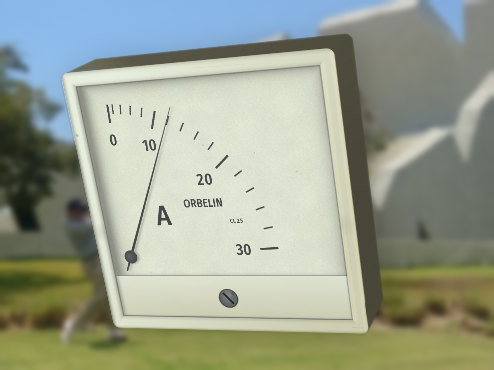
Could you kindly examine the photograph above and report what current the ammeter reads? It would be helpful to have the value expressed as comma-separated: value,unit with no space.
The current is 12,A
